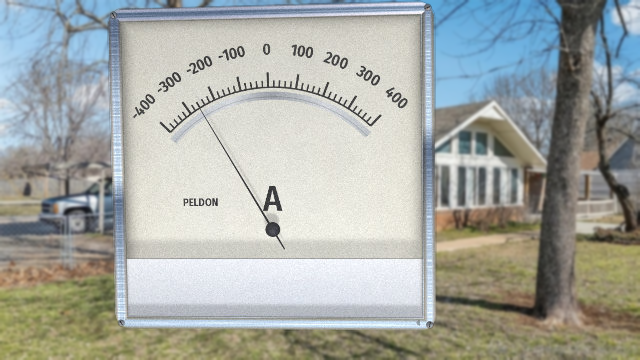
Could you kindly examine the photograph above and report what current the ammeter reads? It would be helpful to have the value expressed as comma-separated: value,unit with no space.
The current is -260,A
